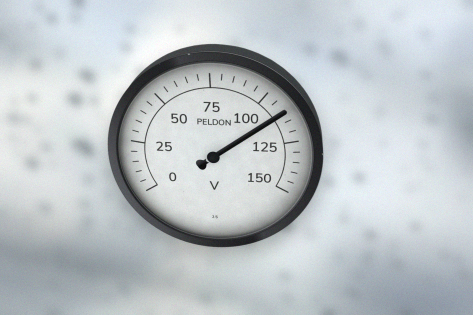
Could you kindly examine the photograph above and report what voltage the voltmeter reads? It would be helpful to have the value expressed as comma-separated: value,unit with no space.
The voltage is 110,V
